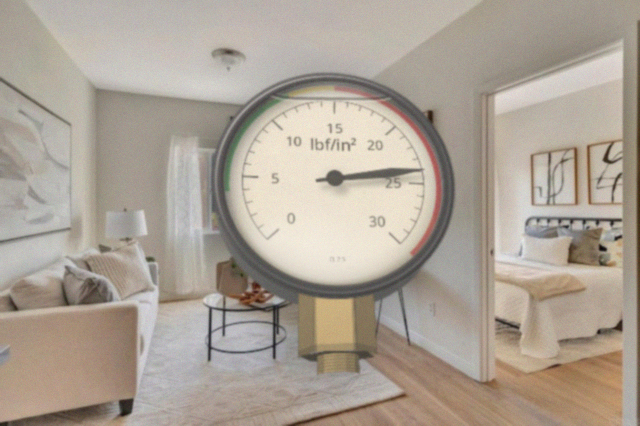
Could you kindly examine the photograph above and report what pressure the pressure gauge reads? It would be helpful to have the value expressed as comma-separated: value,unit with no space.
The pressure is 24,psi
